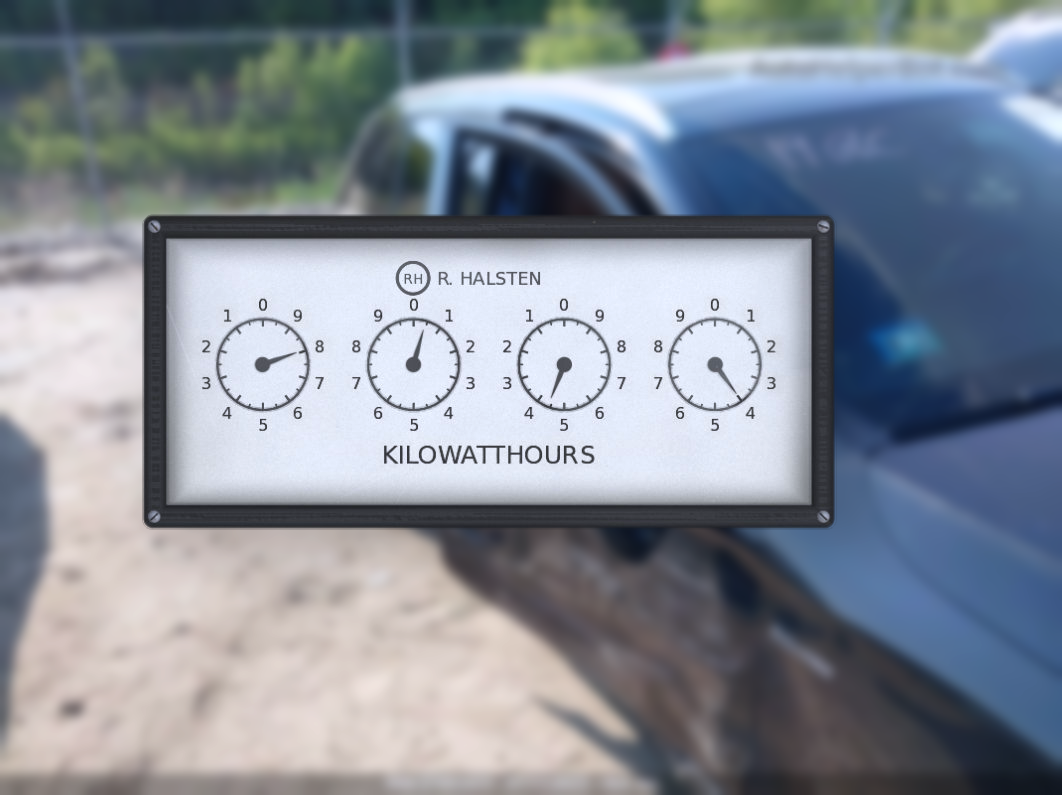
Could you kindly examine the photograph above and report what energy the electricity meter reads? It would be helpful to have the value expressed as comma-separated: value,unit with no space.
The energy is 8044,kWh
